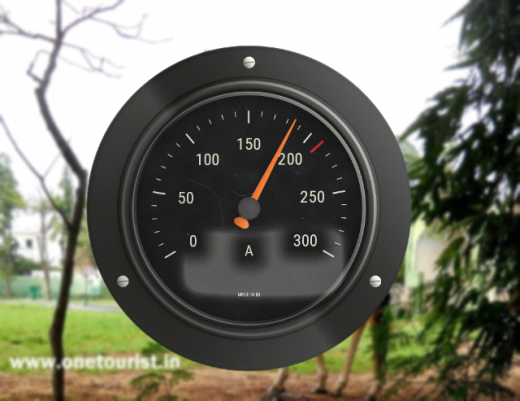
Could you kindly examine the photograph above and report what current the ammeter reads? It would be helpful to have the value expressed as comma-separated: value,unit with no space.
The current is 185,A
